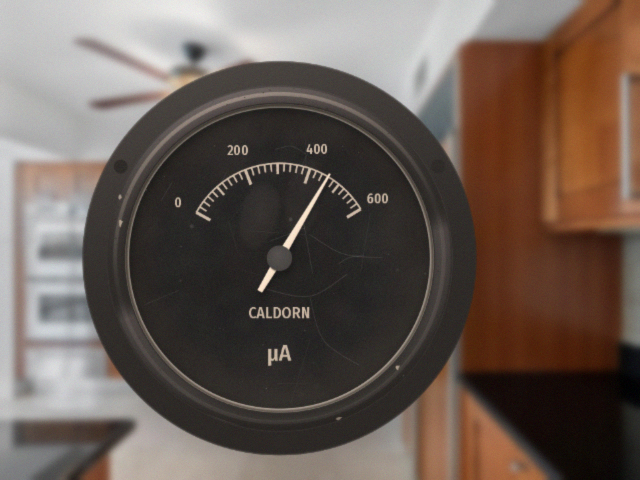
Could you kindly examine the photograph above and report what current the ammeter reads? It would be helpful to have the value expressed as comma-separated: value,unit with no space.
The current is 460,µA
